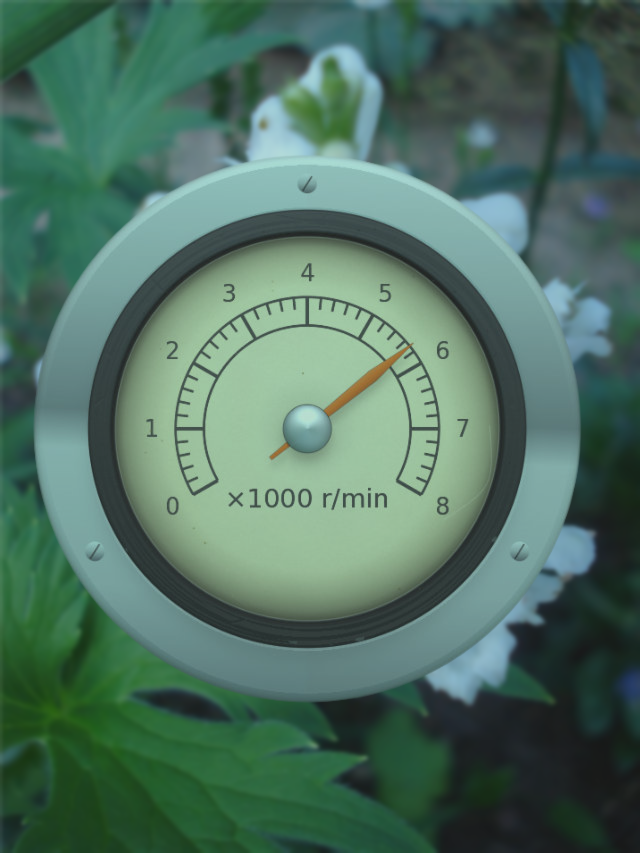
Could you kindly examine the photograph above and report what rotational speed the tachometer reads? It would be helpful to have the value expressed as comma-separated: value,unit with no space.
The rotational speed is 5700,rpm
